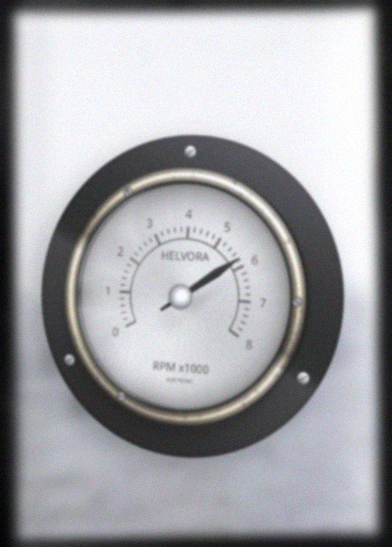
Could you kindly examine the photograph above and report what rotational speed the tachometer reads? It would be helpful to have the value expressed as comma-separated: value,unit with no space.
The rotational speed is 5800,rpm
